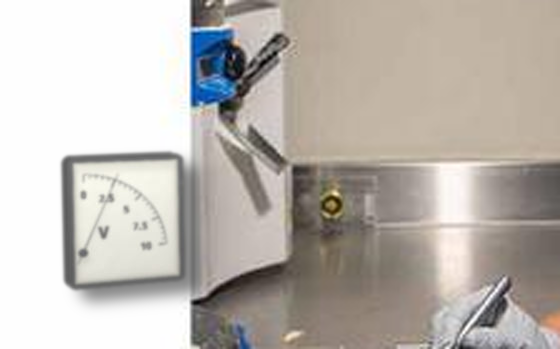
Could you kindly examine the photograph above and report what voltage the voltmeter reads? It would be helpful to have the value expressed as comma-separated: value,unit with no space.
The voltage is 2.5,V
